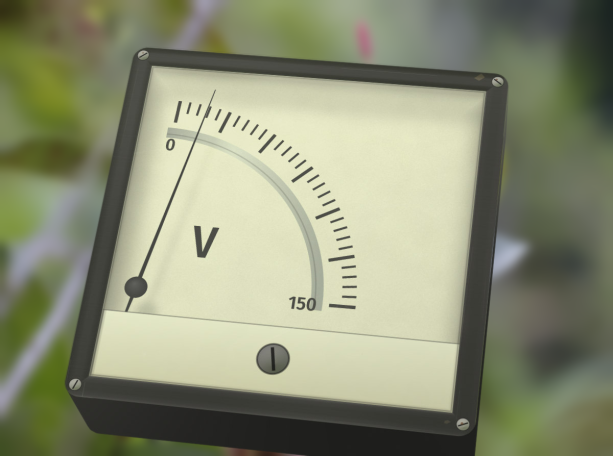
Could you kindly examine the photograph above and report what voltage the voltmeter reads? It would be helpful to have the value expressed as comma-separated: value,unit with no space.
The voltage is 15,V
